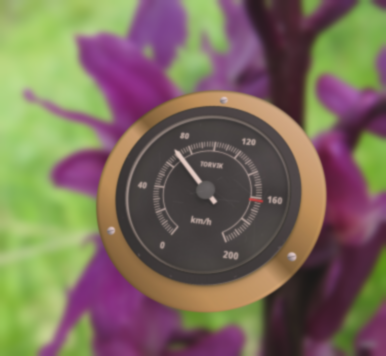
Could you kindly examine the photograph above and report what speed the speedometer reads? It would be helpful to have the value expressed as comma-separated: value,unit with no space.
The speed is 70,km/h
